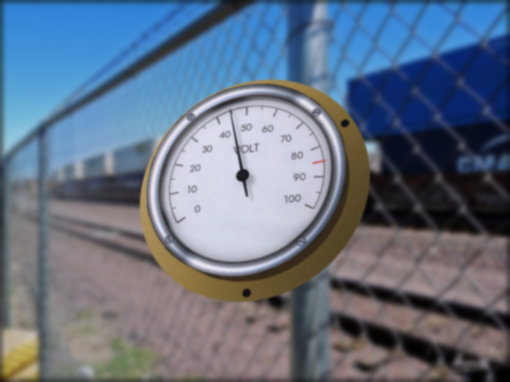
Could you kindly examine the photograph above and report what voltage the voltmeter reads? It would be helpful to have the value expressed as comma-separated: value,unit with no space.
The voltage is 45,V
